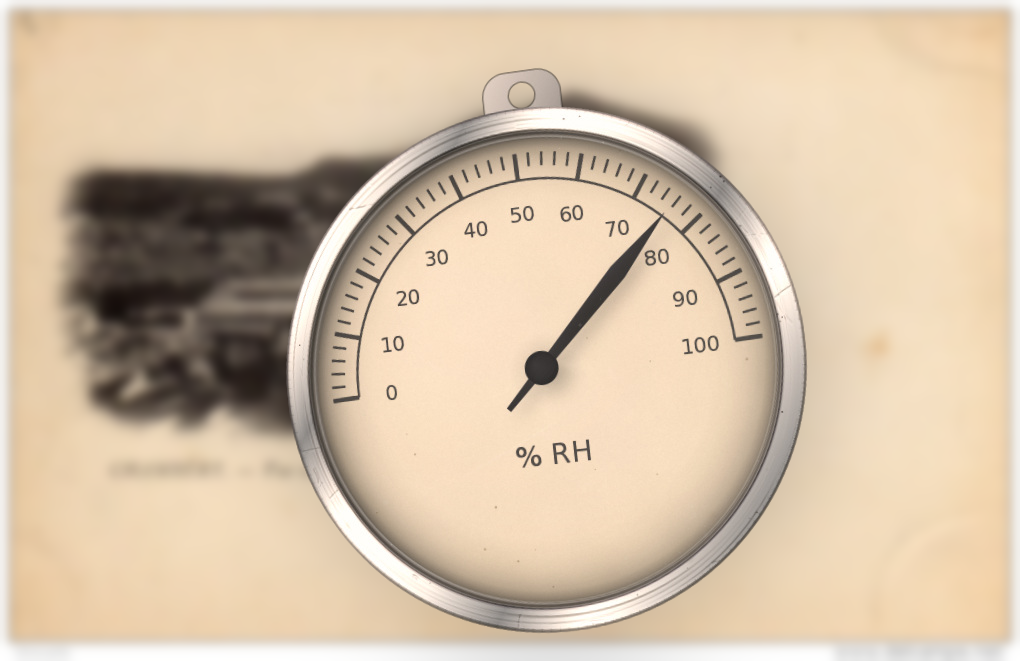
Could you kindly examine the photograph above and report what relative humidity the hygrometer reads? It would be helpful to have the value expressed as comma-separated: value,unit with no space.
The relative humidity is 76,%
